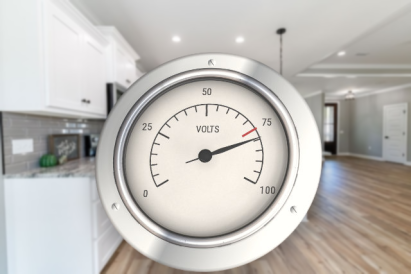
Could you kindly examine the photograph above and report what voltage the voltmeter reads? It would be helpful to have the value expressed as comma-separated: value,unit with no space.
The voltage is 80,V
